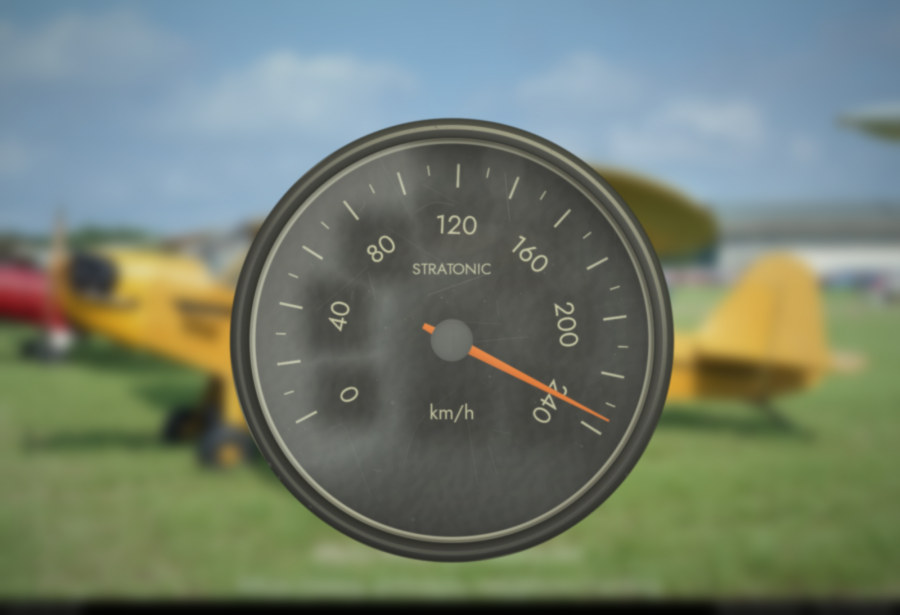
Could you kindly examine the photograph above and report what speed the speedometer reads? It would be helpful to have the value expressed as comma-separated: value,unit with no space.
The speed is 235,km/h
